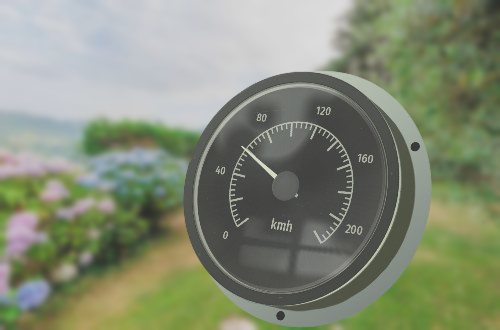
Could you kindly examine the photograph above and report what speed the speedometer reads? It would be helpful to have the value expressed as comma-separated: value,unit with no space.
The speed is 60,km/h
